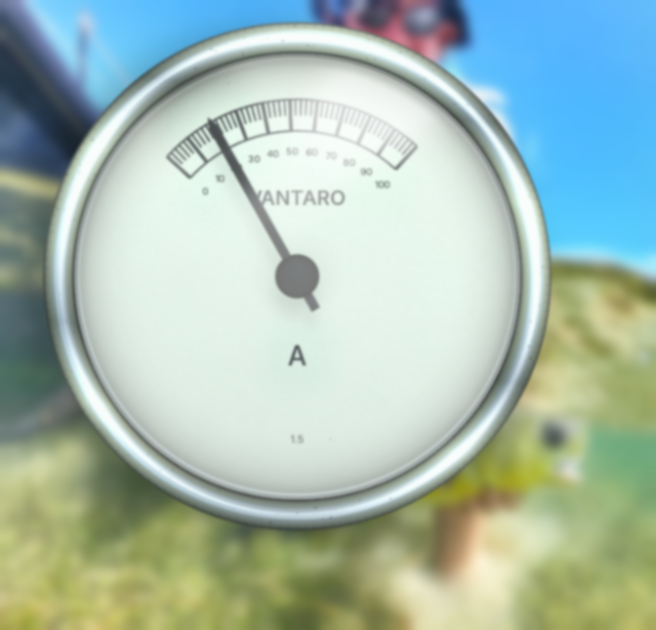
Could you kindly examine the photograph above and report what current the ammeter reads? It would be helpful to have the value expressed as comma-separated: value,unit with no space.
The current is 20,A
